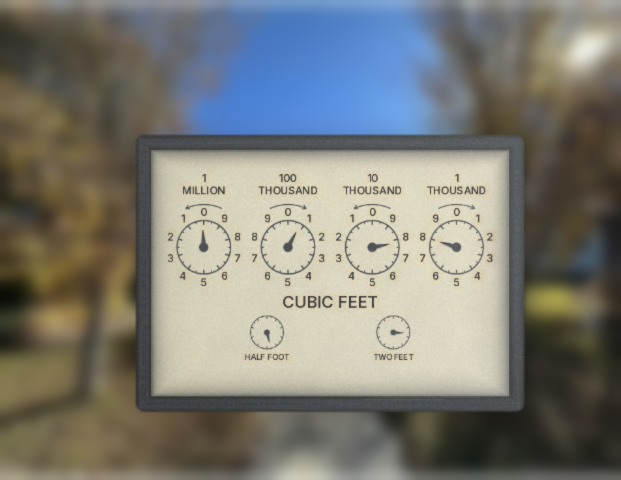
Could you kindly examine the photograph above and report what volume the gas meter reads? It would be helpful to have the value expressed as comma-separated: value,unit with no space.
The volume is 7800,ft³
